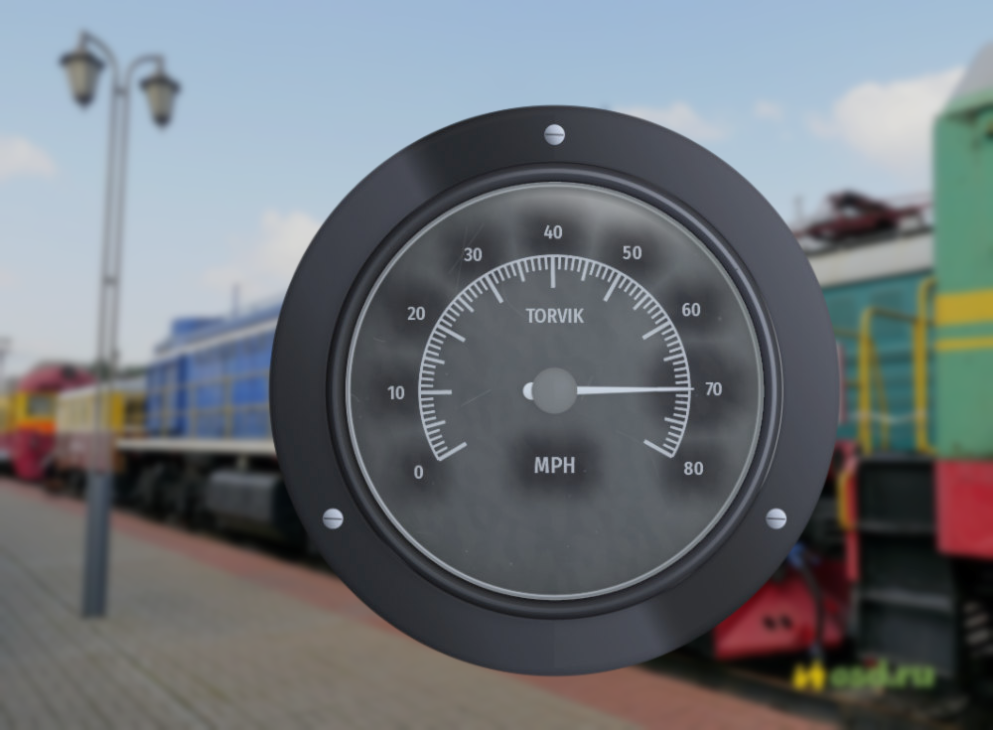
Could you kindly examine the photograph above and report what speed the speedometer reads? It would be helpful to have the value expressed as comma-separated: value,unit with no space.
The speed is 70,mph
